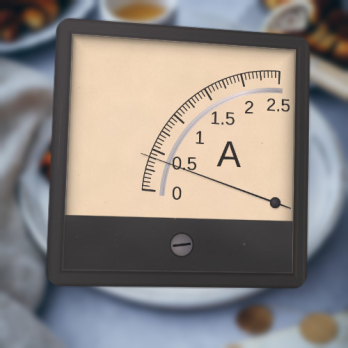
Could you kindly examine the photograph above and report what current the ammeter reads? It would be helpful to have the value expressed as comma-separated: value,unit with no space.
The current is 0.4,A
